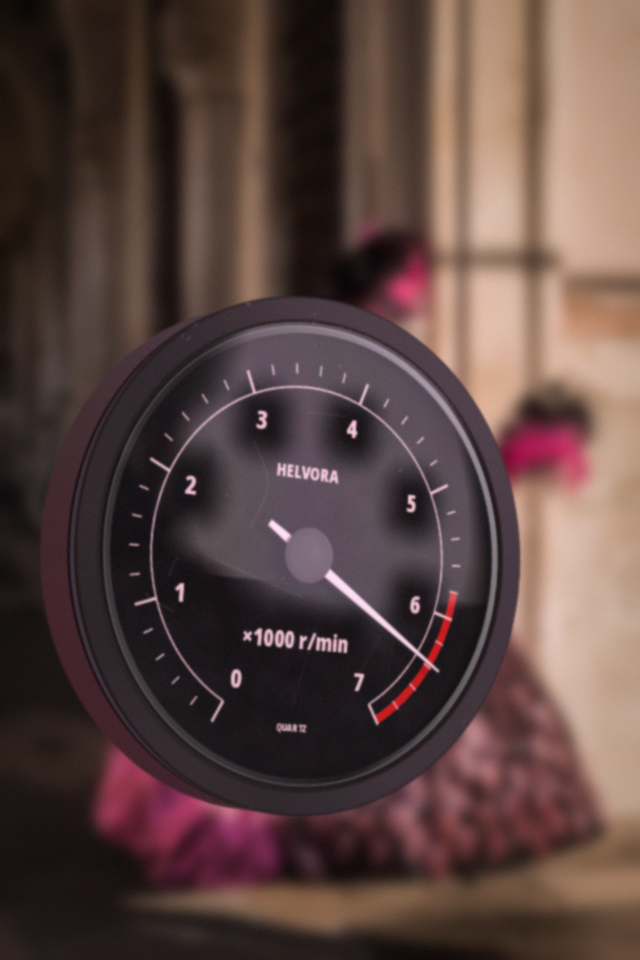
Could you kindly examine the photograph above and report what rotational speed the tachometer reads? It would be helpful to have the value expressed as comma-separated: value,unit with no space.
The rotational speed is 6400,rpm
